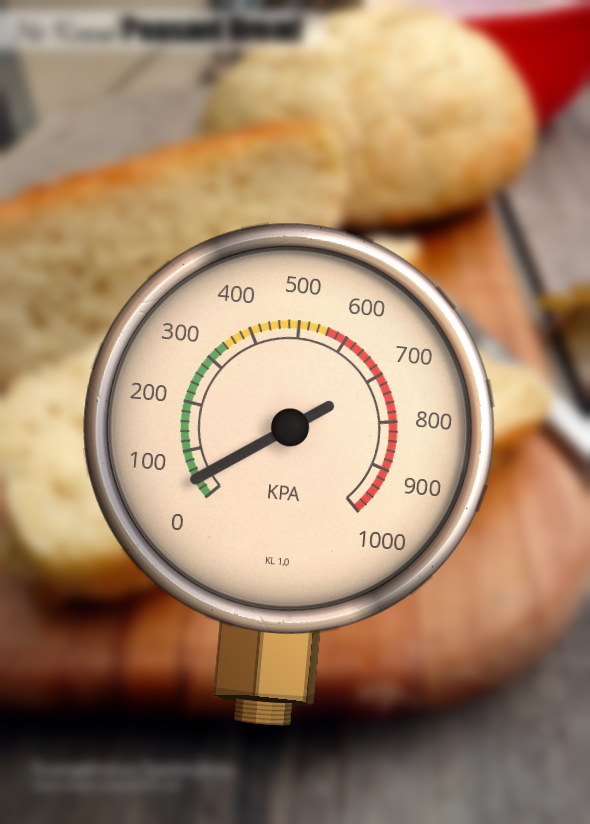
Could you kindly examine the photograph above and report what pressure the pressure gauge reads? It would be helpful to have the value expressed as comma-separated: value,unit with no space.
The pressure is 40,kPa
